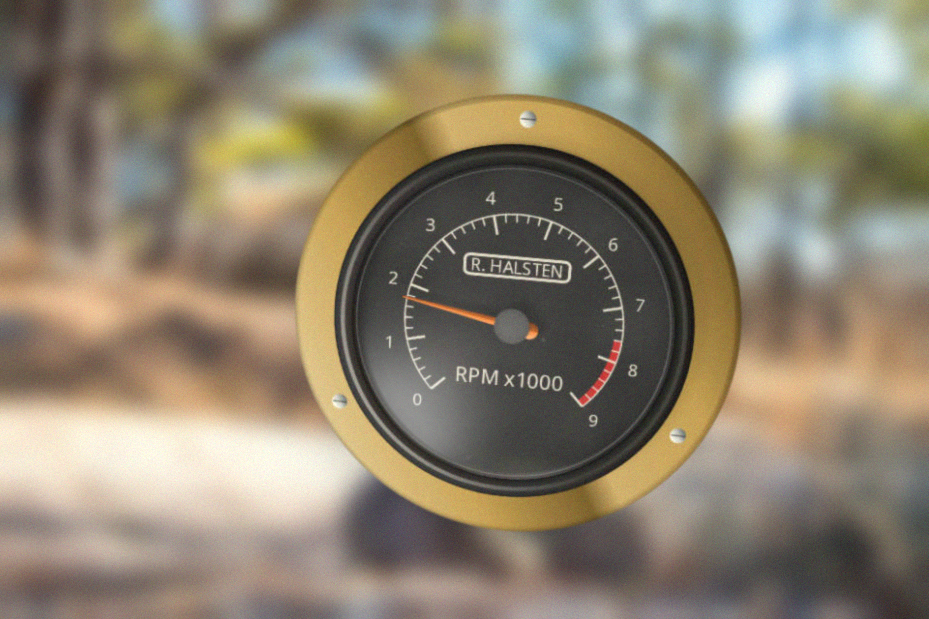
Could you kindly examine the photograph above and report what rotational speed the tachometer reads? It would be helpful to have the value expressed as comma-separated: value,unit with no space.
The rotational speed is 1800,rpm
